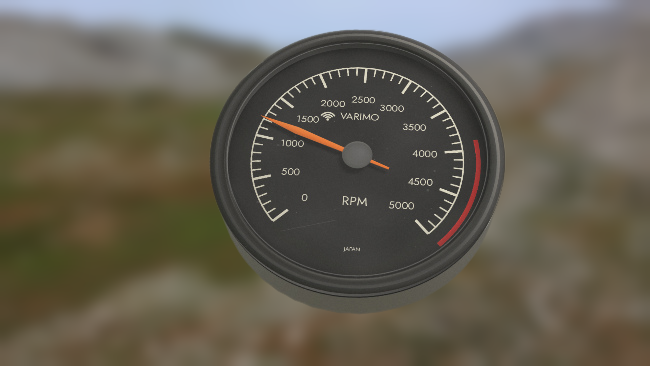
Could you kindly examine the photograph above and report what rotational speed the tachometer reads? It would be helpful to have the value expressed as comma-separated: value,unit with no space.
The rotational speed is 1200,rpm
